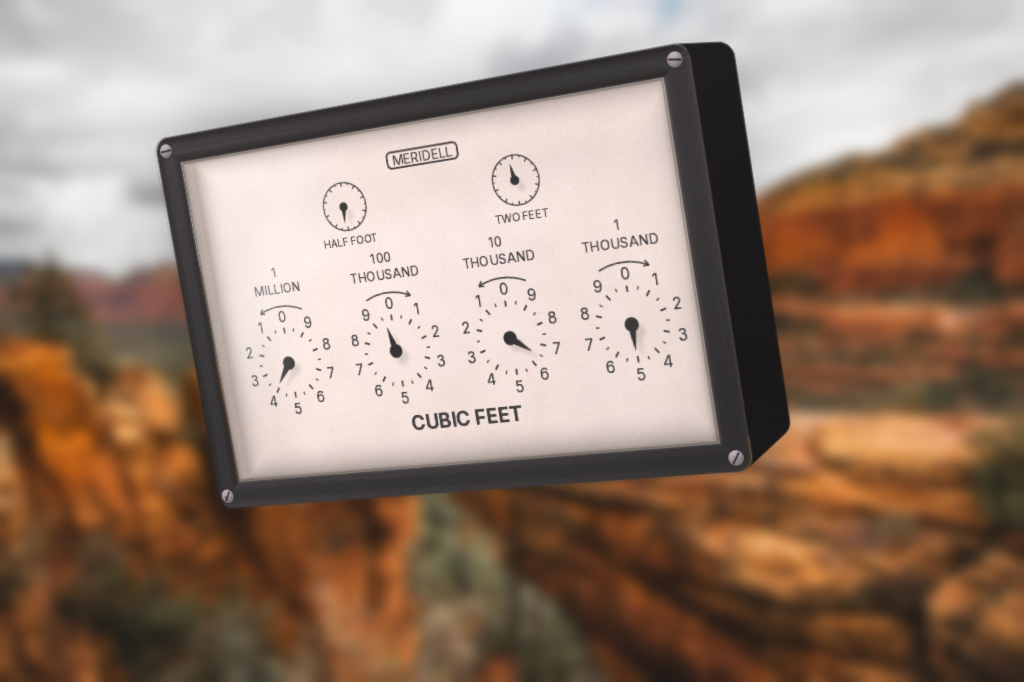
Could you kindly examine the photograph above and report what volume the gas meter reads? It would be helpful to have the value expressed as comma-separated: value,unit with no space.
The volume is 396500,ft³
